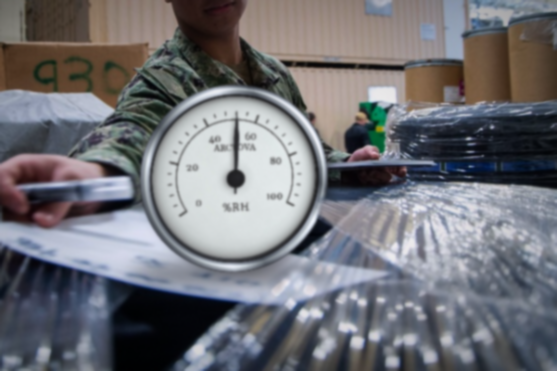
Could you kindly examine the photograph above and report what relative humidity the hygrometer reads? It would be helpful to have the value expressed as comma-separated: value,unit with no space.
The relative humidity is 52,%
